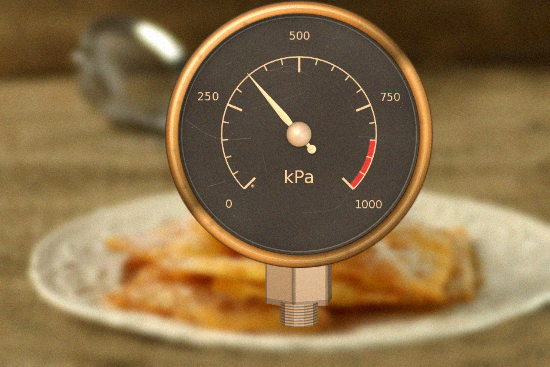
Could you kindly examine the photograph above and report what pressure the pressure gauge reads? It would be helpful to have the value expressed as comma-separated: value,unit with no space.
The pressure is 350,kPa
